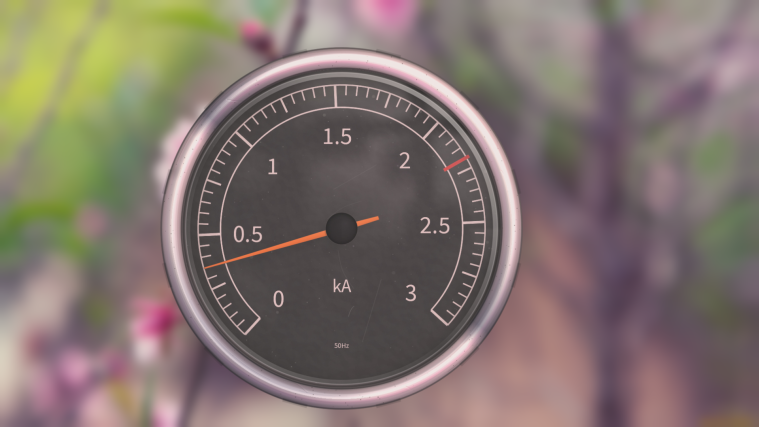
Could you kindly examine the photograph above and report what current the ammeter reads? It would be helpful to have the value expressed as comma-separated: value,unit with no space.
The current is 0.35,kA
